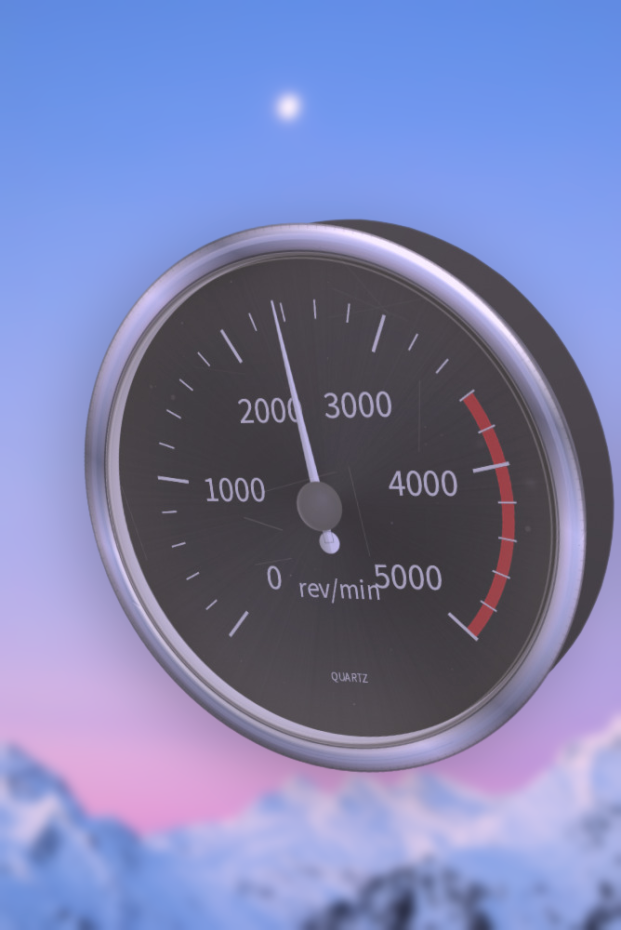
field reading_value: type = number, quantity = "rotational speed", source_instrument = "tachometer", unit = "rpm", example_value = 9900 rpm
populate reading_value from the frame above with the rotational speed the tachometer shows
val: 2400 rpm
